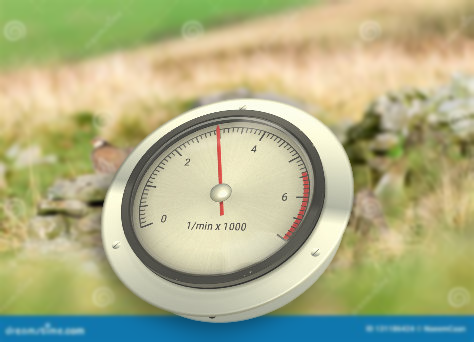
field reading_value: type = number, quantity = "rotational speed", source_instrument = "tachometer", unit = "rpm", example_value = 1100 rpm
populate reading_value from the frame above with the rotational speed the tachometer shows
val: 3000 rpm
